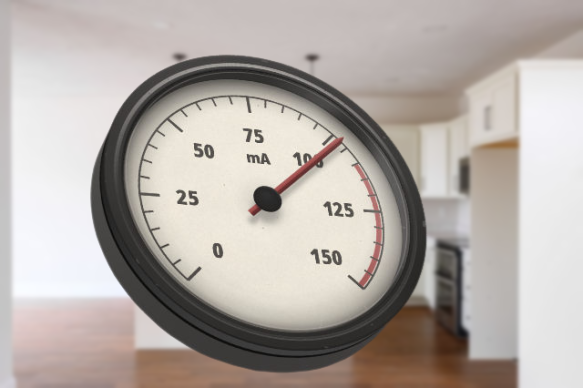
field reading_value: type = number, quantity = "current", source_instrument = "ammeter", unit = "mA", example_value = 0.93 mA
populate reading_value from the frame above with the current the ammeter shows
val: 102.5 mA
